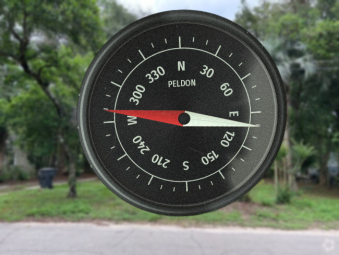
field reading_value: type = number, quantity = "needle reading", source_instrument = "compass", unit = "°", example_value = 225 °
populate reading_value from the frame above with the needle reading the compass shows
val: 280 °
